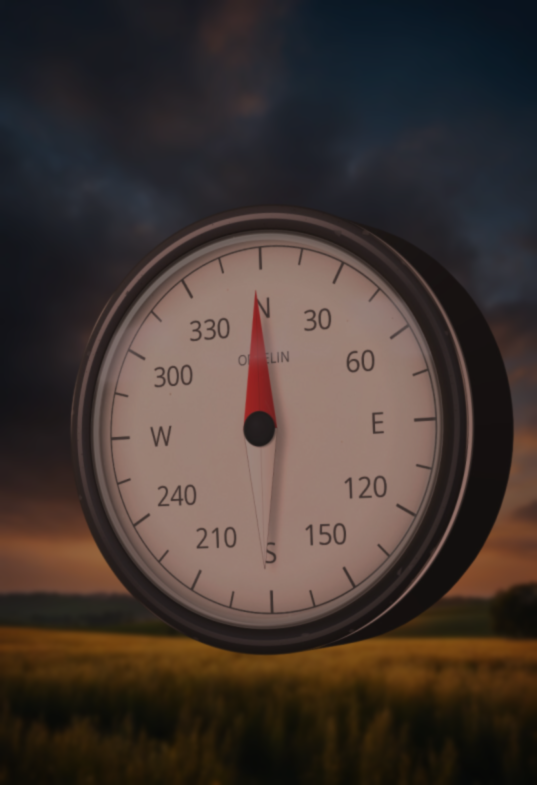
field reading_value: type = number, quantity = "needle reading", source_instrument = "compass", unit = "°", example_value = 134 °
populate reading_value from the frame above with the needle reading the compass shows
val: 0 °
